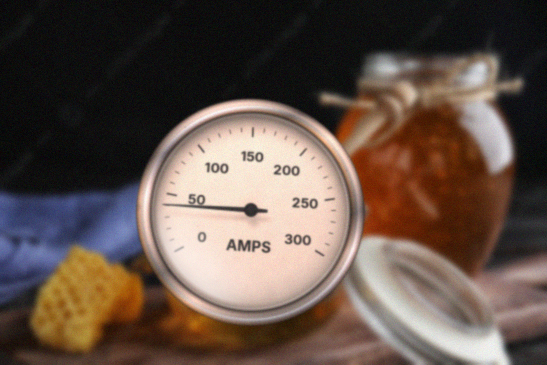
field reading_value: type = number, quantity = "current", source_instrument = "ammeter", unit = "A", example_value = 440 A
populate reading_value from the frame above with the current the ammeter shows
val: 40 A
